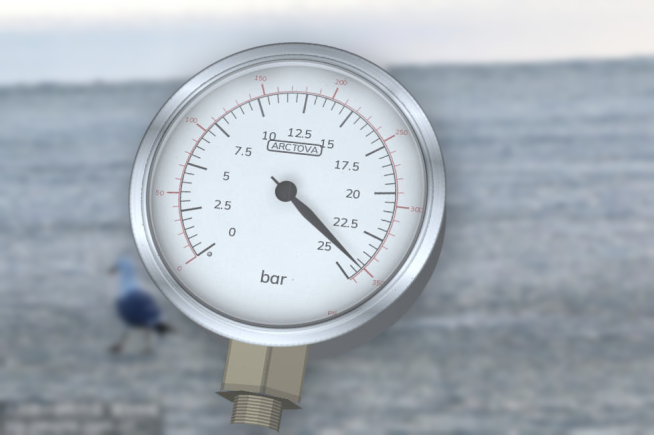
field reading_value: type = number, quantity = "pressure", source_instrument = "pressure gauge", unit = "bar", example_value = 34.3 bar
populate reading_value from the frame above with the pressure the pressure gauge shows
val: 24.25 bar
